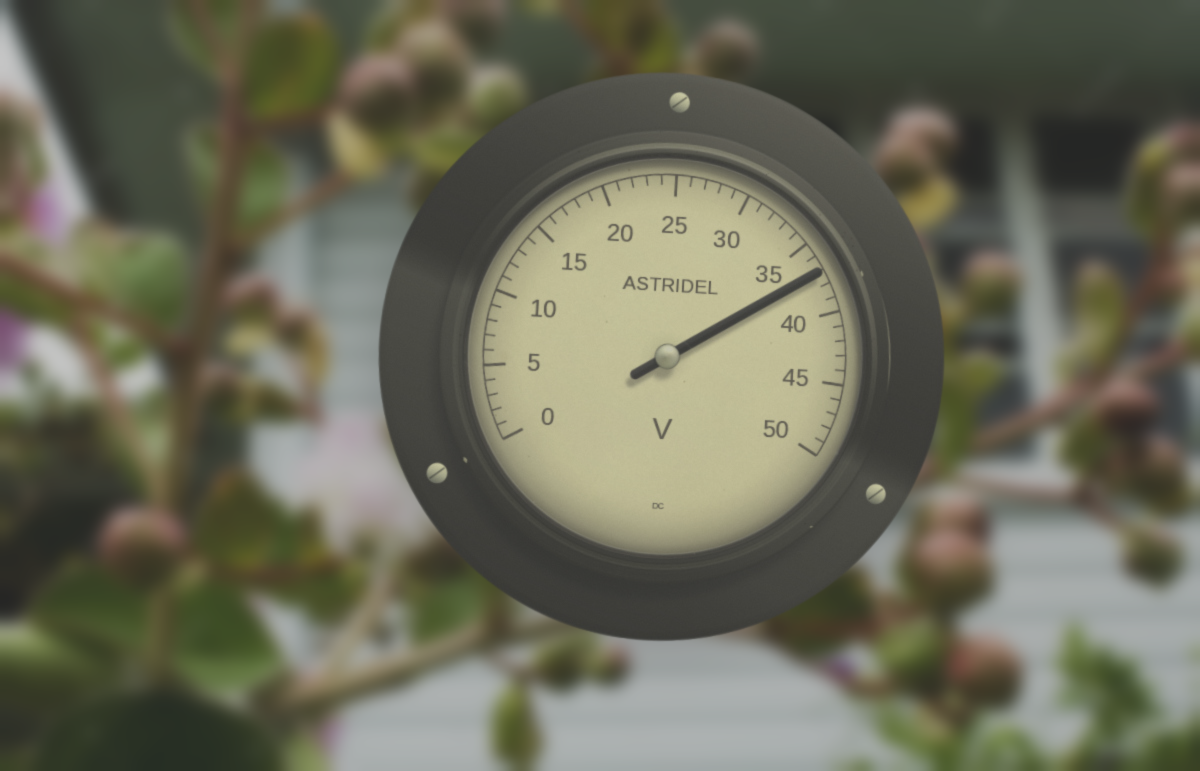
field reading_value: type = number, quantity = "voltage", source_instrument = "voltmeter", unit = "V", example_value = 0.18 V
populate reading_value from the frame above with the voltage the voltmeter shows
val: 37 V
